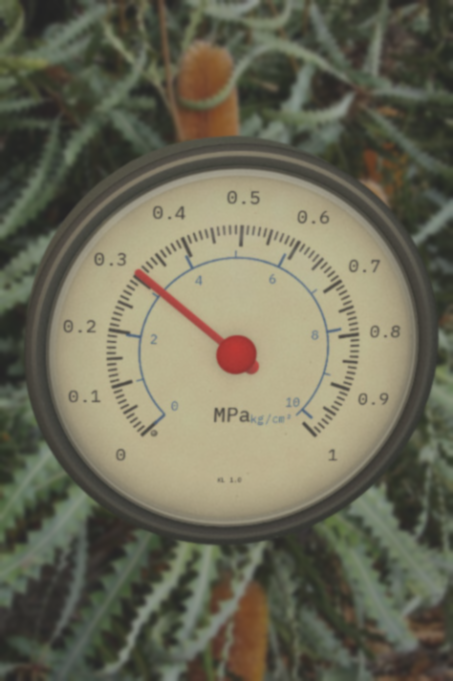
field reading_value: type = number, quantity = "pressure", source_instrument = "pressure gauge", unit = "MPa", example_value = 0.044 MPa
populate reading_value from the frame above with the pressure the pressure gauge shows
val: 0.31 MPa
